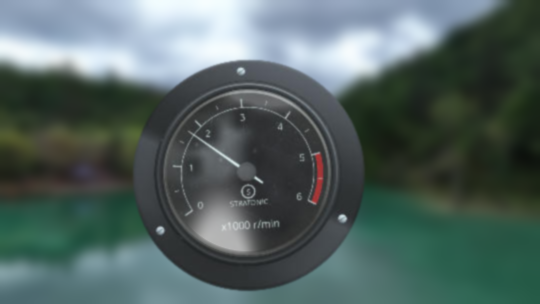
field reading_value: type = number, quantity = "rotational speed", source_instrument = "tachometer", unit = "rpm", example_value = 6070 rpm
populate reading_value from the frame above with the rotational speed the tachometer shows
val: 1750 rpm
